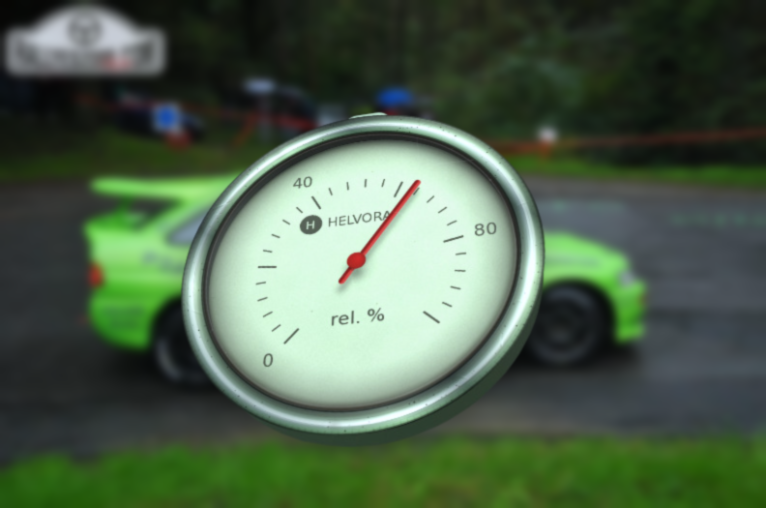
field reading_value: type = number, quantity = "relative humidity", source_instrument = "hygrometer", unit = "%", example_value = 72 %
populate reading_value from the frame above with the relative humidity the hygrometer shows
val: 64 %
